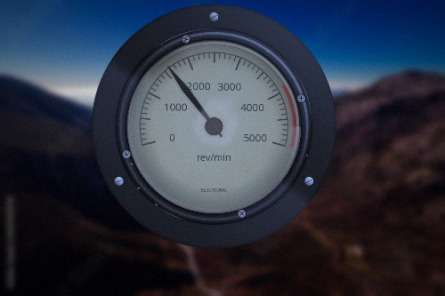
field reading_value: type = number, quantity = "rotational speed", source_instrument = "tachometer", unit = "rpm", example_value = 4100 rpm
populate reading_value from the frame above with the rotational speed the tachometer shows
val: 1600 rpm
